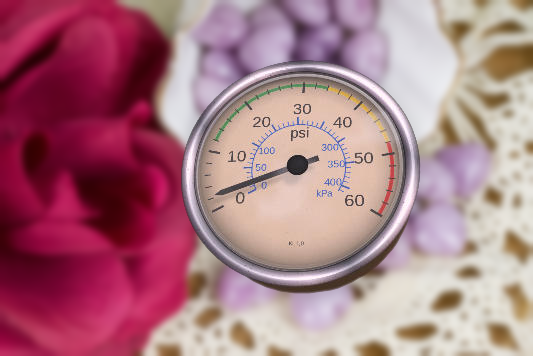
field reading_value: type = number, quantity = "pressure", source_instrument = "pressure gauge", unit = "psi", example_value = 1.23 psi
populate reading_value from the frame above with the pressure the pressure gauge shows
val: 2 psi
